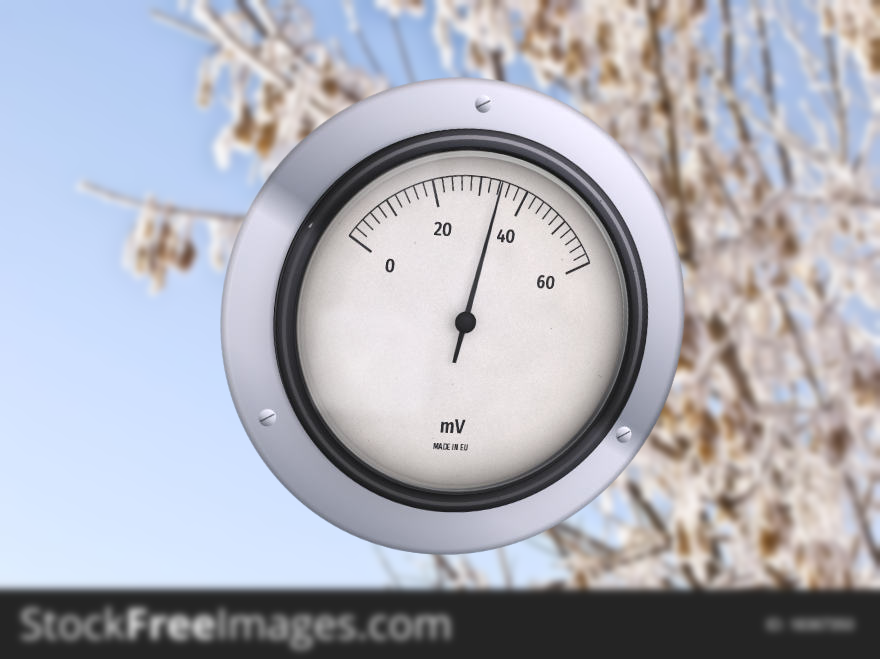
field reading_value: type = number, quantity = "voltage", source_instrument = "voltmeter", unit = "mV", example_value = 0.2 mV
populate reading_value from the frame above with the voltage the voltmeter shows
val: 34 mV
